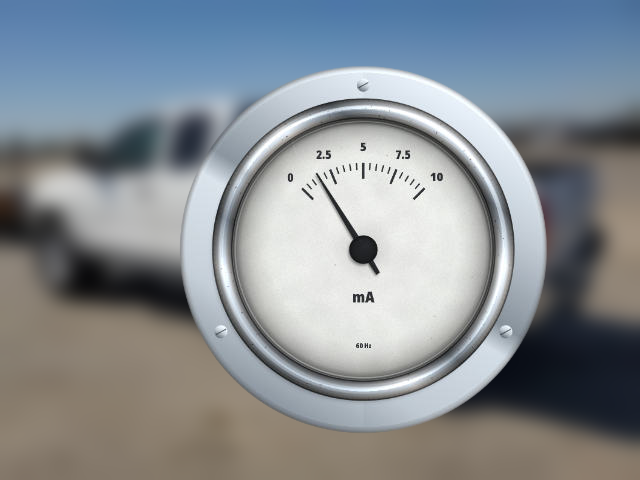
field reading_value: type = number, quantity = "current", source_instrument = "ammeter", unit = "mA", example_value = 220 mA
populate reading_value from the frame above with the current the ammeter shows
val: 1.5 mA
